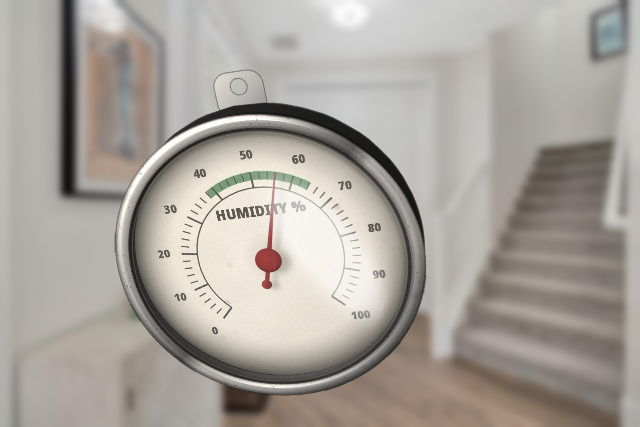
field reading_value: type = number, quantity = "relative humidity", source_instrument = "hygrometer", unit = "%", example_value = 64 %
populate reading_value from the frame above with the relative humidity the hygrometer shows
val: 56 %
